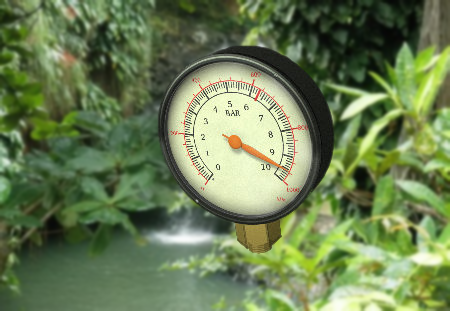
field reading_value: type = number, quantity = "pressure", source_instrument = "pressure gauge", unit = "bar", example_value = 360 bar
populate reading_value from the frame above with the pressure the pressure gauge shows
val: 9.5 bar
